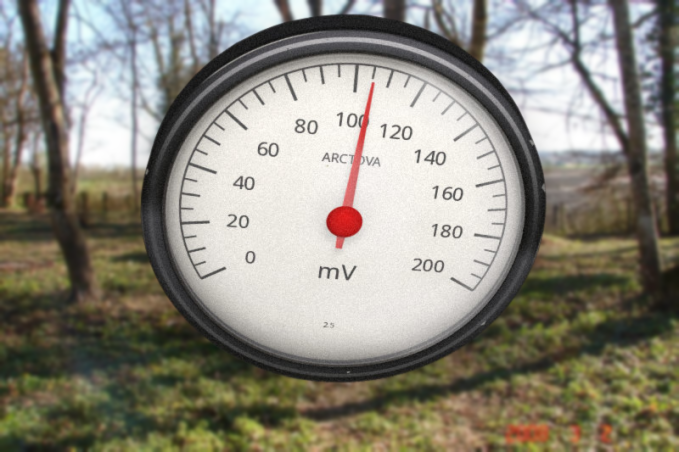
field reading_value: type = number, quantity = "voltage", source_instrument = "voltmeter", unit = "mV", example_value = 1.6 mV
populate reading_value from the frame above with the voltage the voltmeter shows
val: 105 mV
